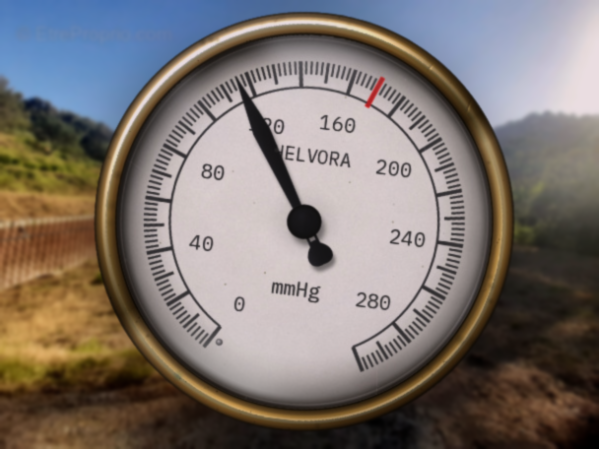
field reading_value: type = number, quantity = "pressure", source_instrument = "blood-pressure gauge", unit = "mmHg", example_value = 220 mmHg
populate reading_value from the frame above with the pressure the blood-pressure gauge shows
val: 116 mmHg
